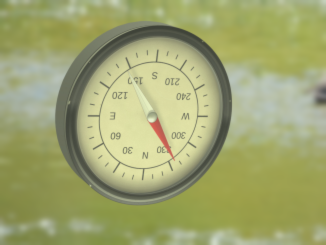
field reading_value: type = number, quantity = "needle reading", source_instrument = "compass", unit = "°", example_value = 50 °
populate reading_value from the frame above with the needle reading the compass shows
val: 325 °
